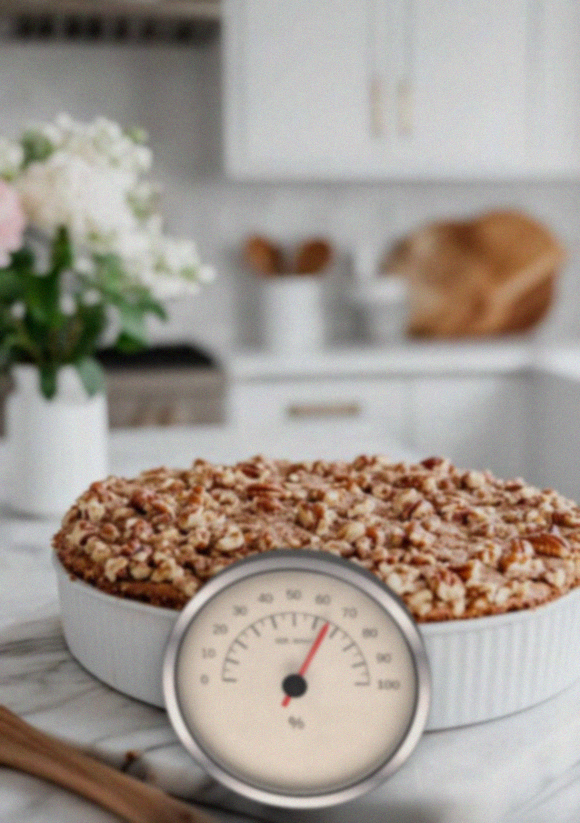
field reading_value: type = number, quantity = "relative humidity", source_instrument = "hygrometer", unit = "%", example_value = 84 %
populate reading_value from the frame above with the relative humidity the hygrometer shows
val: 65 %
